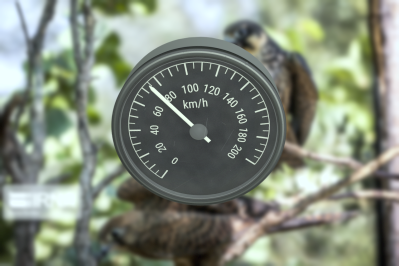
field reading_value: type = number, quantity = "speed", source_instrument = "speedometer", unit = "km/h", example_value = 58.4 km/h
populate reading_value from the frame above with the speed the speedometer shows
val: 75 km/h
